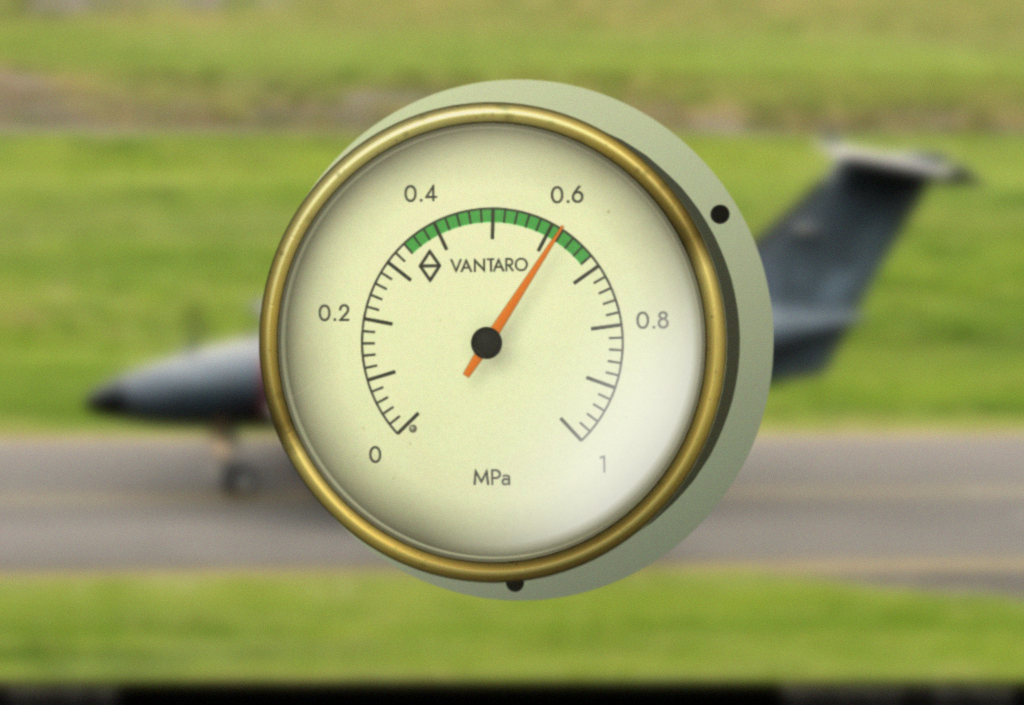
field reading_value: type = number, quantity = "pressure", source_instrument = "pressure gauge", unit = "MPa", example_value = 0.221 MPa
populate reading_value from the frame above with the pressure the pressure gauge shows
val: 0.62 MPa
